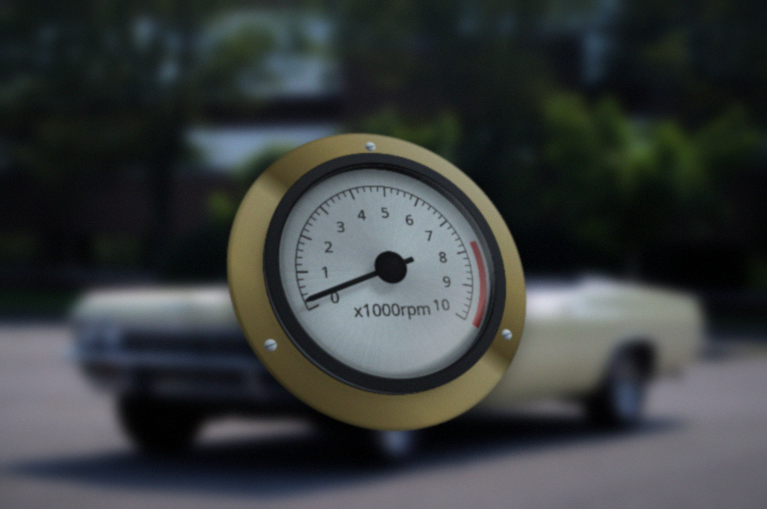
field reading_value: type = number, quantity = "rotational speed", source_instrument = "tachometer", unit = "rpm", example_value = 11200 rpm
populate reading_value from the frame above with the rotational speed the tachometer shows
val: 200 rpm
